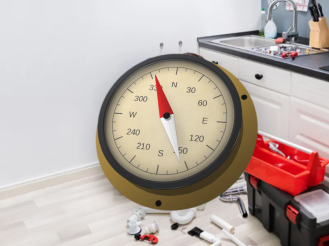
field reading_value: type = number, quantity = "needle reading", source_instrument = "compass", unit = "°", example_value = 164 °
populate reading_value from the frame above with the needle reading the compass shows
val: 335 °
